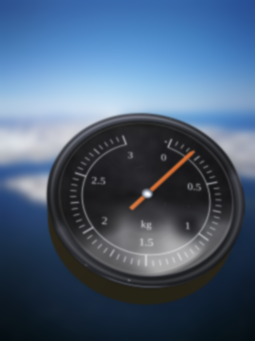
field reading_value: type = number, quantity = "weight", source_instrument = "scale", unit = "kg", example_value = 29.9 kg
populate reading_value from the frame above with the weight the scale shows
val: 0.2 kg
